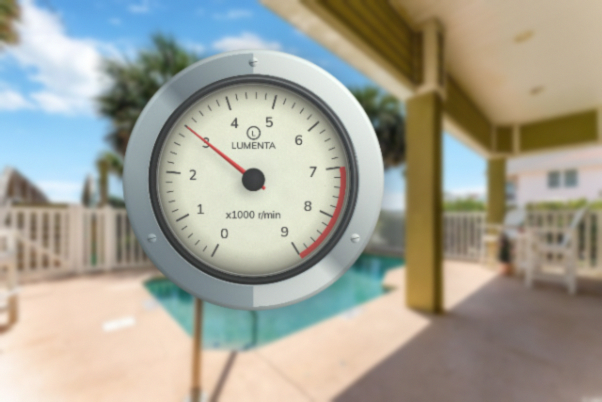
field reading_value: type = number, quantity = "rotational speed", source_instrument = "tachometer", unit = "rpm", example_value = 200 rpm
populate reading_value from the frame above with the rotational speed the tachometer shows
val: 3000 rpm
